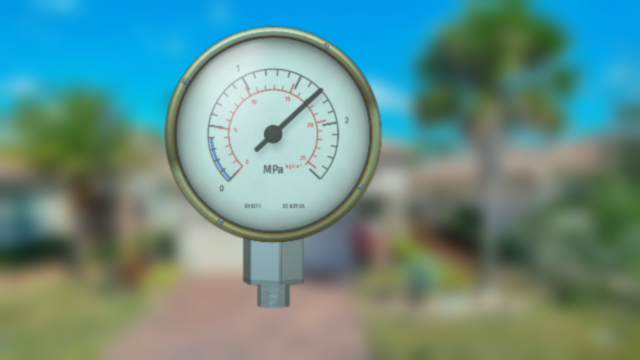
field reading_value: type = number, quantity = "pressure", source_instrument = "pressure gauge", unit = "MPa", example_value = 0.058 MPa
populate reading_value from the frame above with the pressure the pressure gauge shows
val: 1.7 MPa
